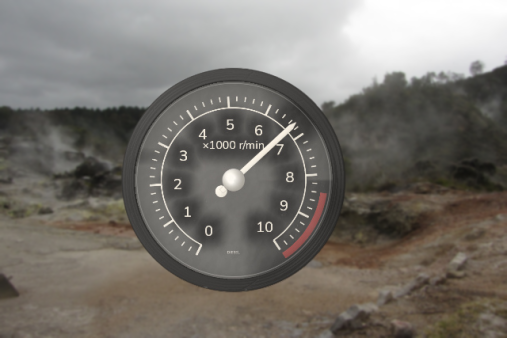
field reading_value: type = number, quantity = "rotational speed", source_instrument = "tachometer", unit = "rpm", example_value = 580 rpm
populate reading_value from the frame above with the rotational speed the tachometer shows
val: 6700 rpm
